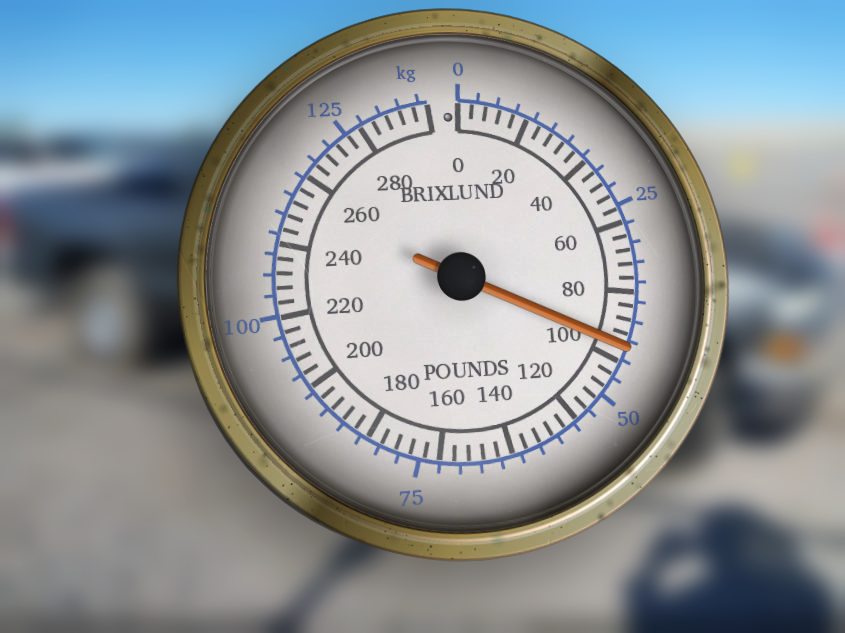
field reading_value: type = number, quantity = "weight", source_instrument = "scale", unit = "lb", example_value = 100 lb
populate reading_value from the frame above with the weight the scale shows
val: 96 lb
